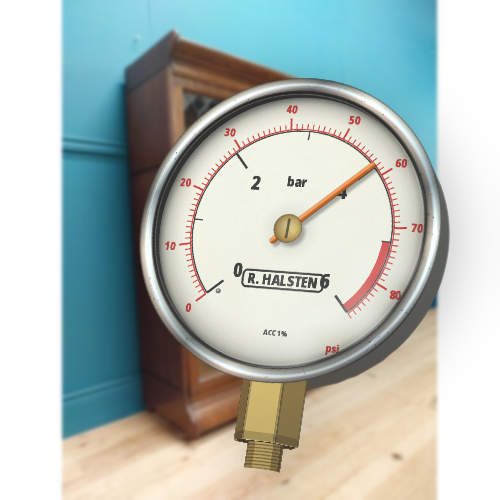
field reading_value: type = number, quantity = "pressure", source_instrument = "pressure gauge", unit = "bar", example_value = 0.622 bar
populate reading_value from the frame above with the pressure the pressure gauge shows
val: 4 bar
